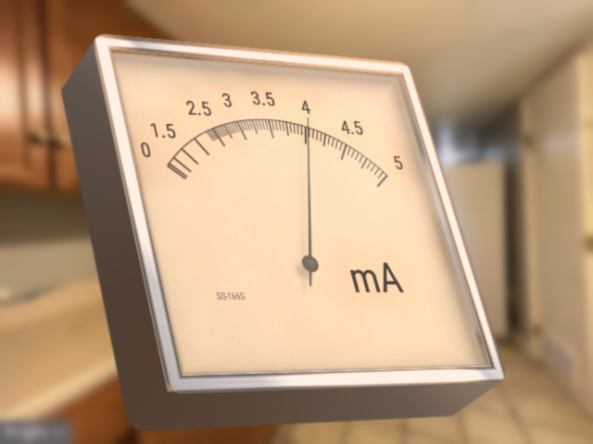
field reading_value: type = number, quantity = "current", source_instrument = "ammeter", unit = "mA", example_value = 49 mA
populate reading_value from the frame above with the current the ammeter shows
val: 4 mA
